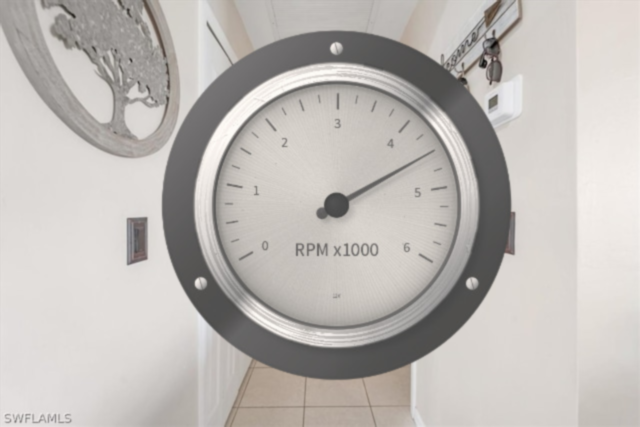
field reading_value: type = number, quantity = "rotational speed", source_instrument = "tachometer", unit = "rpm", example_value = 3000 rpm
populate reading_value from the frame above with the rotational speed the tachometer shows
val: 4500 rpm
